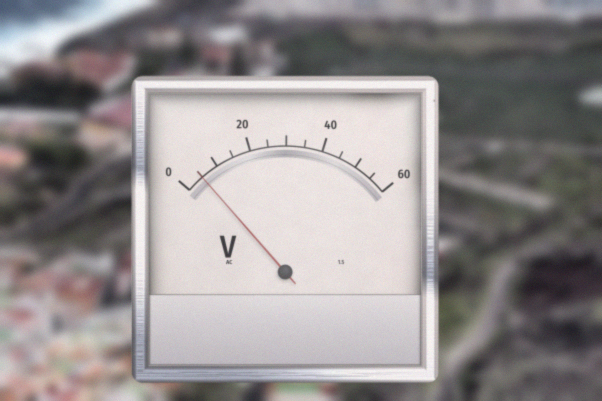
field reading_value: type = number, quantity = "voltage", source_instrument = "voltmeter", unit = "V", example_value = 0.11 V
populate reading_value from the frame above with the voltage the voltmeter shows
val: 5 V
